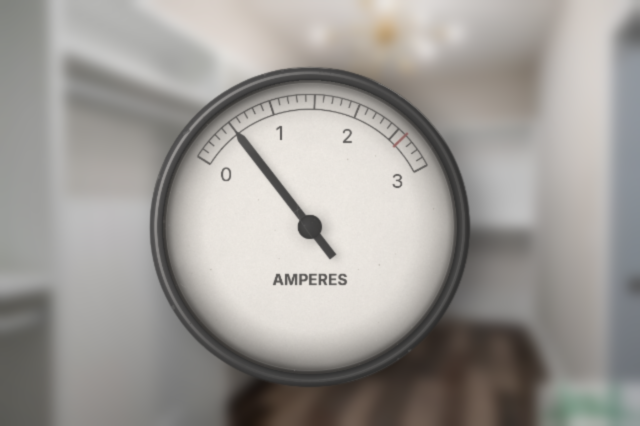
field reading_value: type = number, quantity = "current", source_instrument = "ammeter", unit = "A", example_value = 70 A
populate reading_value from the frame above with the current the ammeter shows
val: 0.5 A
